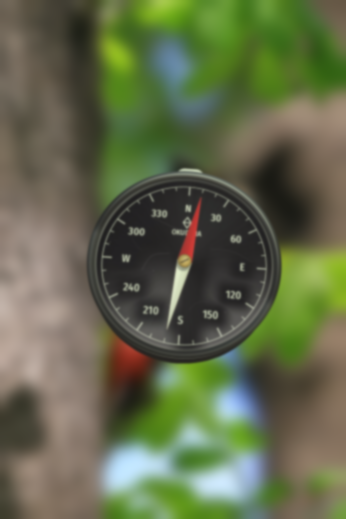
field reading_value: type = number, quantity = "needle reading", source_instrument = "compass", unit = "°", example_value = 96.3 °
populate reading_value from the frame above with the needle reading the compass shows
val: 10 °
